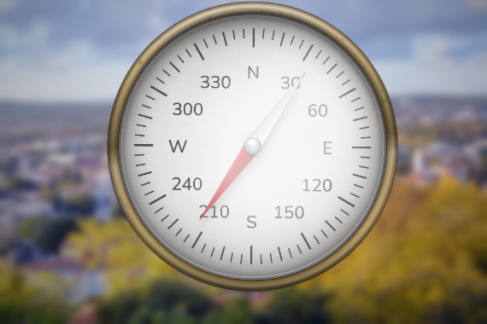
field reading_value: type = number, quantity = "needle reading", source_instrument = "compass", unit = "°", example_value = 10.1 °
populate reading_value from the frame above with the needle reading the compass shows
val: 215 °
